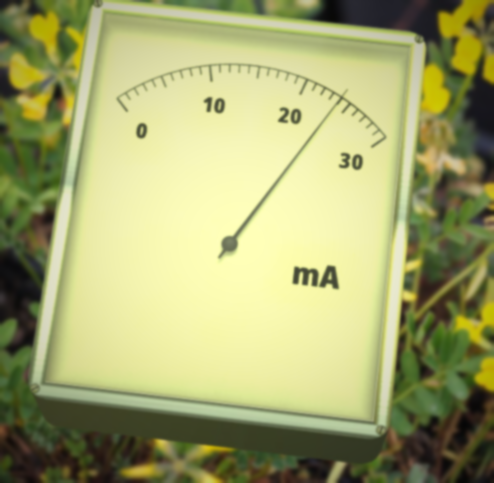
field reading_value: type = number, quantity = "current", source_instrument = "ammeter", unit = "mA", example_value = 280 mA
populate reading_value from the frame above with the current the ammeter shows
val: 24 mA
